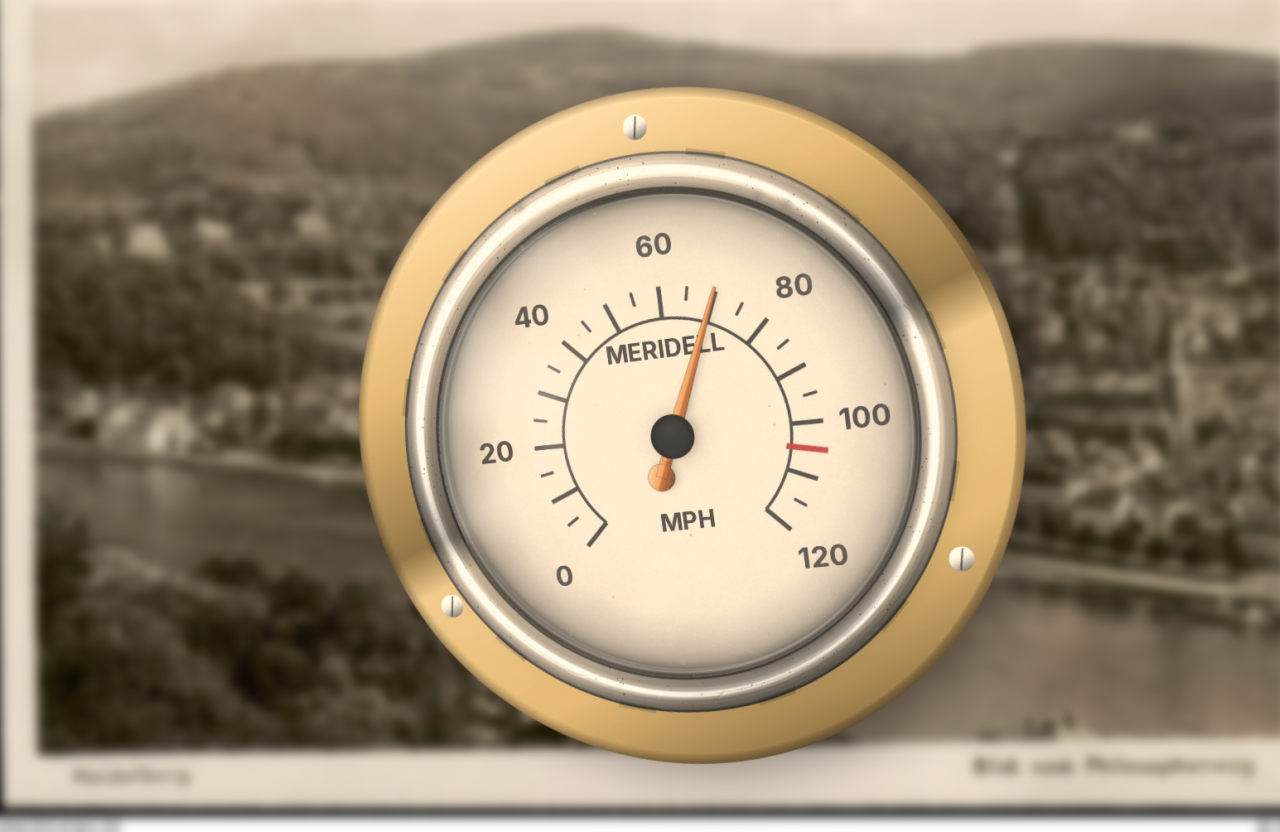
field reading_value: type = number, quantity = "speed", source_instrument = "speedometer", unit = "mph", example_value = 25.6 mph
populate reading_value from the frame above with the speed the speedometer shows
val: 70 mph
